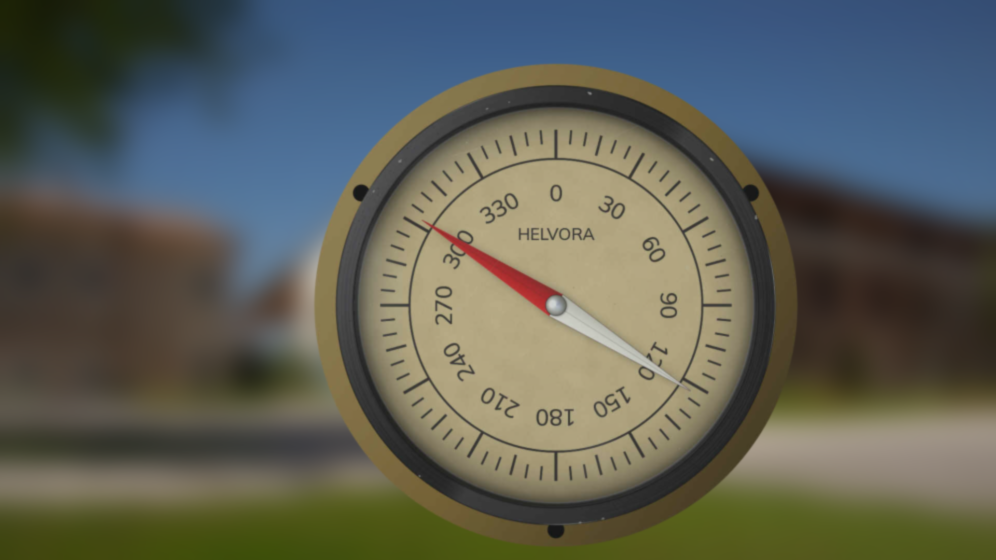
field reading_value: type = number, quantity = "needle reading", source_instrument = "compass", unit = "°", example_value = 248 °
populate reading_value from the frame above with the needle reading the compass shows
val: 302.5 °
